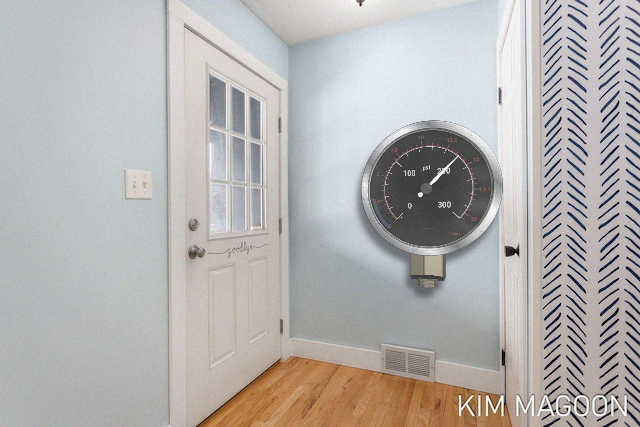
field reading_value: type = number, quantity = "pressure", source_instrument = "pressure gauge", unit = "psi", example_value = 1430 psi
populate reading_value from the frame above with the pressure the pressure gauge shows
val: 200 psi
